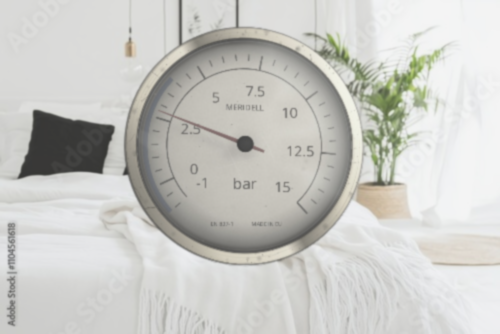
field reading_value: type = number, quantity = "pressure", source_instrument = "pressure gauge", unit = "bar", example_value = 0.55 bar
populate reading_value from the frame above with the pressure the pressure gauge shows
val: 2.75 bar
